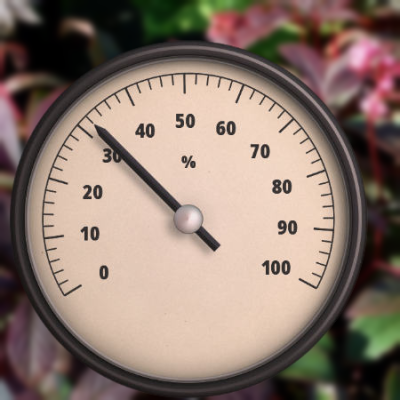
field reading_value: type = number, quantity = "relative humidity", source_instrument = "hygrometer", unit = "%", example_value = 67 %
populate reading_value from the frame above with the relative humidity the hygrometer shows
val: 32 %
